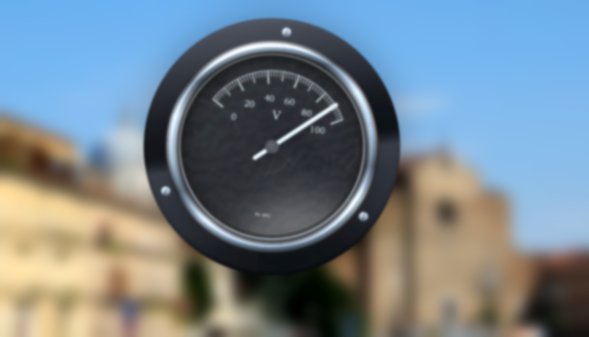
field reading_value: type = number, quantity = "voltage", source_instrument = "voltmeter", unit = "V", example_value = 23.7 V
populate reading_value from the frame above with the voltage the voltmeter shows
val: 90 V
